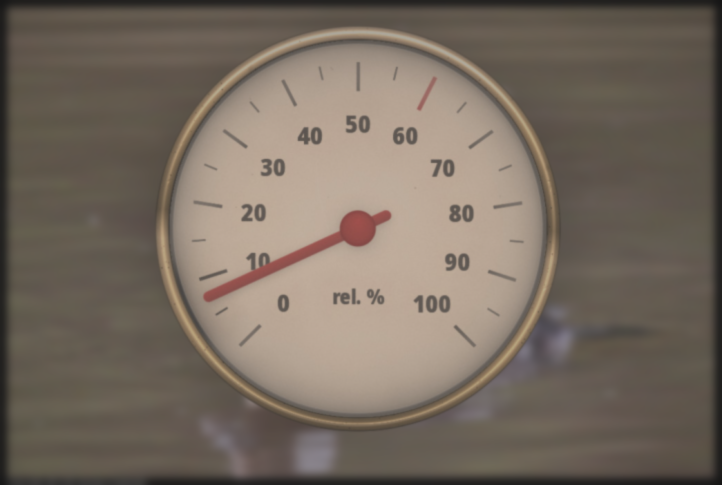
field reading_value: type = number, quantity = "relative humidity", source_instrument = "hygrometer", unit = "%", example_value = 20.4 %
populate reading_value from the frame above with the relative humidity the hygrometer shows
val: 7.5 %
